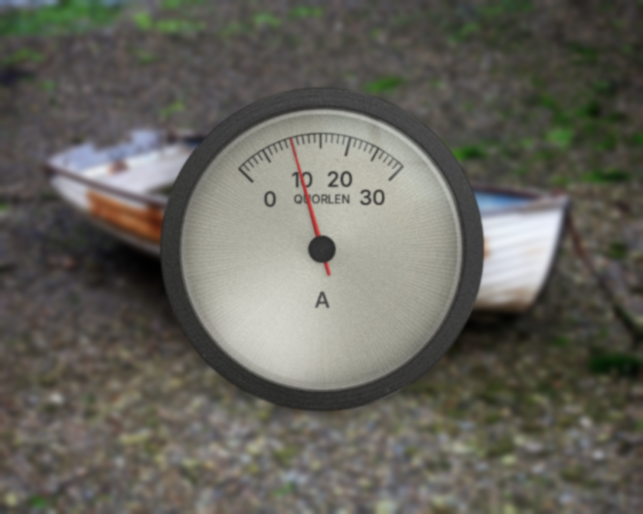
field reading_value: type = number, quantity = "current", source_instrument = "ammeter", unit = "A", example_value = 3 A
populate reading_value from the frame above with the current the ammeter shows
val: 10 A
